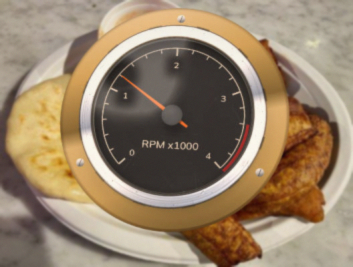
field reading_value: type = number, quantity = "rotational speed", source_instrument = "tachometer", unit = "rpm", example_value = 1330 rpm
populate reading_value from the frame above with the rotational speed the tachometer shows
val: 1200 rpm
